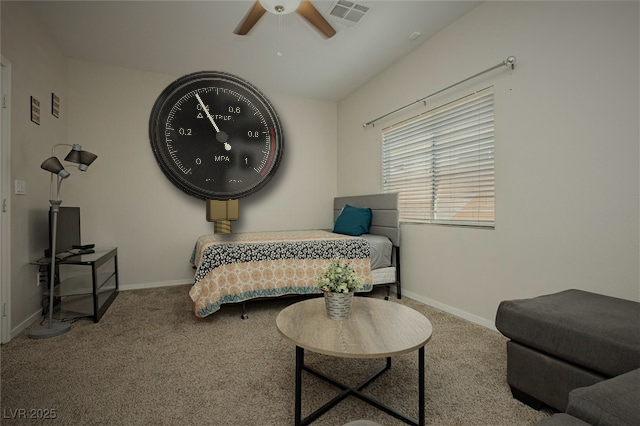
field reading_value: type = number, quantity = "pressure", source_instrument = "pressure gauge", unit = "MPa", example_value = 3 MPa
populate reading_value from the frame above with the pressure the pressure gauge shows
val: 0.4 MPa
